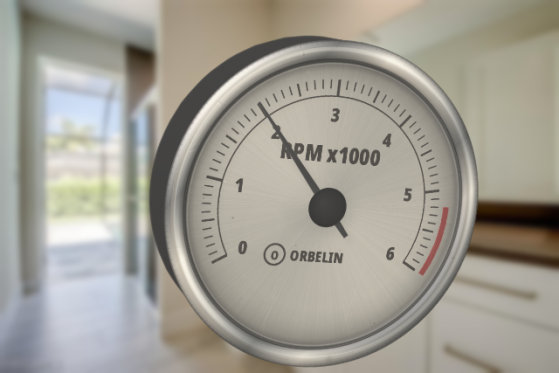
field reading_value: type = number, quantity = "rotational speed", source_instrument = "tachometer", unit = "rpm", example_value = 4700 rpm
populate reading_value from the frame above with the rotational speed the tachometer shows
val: 2000 rpm
